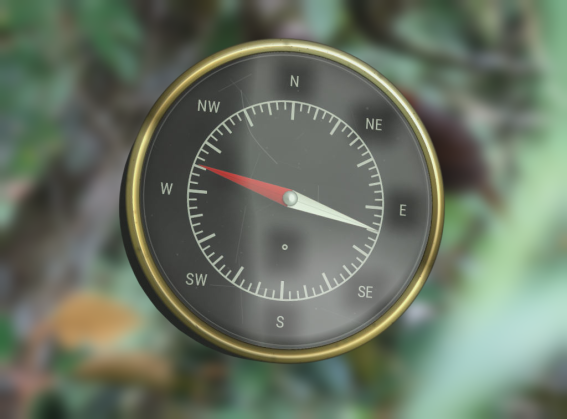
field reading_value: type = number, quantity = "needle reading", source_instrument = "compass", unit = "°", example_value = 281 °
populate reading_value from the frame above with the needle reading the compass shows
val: 285 °
